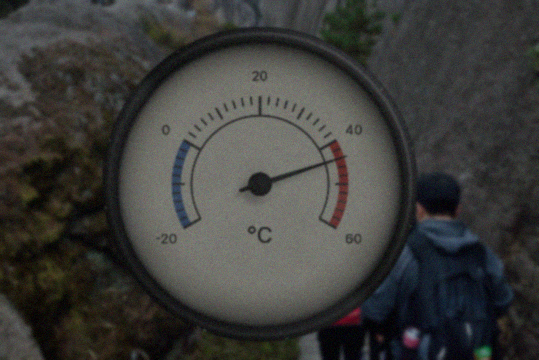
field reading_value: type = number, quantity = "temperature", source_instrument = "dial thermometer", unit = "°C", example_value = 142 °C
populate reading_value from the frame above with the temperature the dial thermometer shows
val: 44 °C
